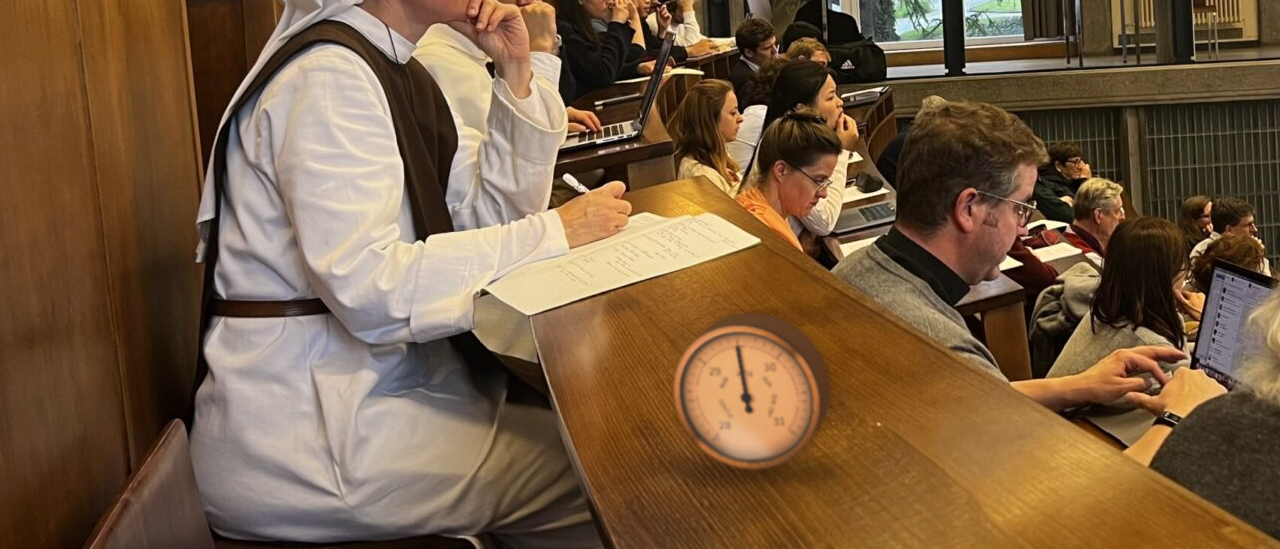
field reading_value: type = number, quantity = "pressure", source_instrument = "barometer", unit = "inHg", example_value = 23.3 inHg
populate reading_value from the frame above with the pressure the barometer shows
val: 29.5 inHg
